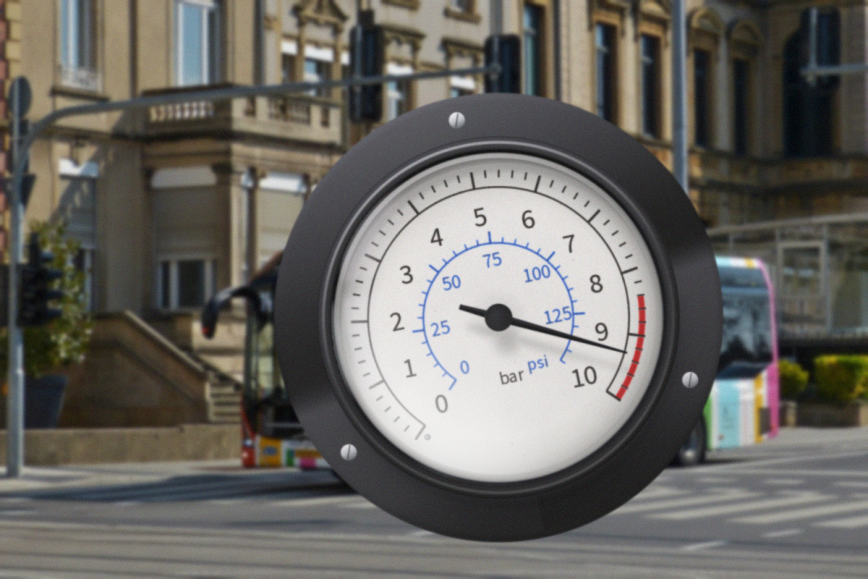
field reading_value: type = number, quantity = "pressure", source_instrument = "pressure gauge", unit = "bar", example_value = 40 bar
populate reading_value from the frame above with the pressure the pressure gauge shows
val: 9.3 bar
